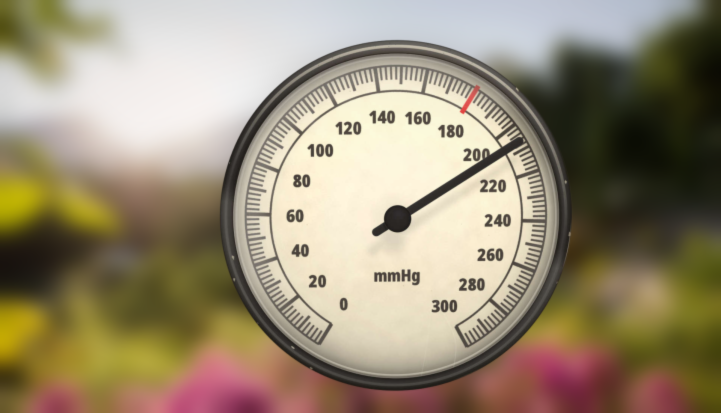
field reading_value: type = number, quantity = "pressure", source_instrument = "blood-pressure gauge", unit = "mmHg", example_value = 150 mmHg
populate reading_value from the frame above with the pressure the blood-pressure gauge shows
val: 206 mmHg
